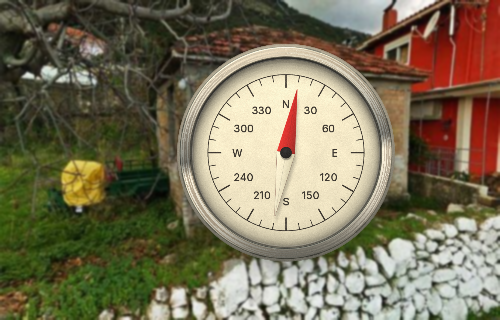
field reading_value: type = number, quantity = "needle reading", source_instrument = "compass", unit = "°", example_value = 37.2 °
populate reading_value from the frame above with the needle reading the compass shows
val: 10 °
